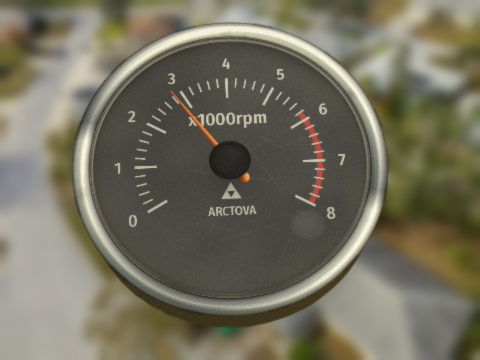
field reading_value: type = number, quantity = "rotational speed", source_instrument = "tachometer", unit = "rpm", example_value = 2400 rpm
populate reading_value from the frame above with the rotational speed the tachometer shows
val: 2800 rpm
